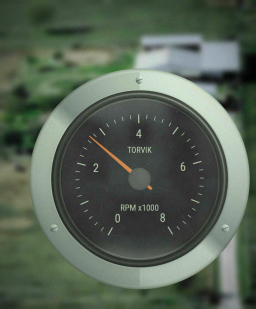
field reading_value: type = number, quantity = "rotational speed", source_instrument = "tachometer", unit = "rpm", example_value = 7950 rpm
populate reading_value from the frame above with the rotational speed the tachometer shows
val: 2700 rpm
